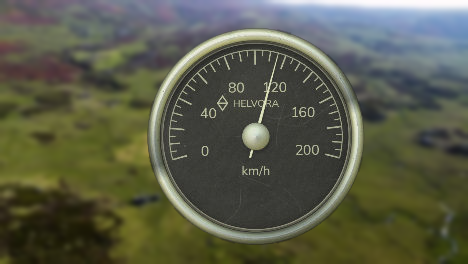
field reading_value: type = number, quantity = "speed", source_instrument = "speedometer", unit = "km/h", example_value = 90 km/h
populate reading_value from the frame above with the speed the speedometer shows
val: 115 km/h
